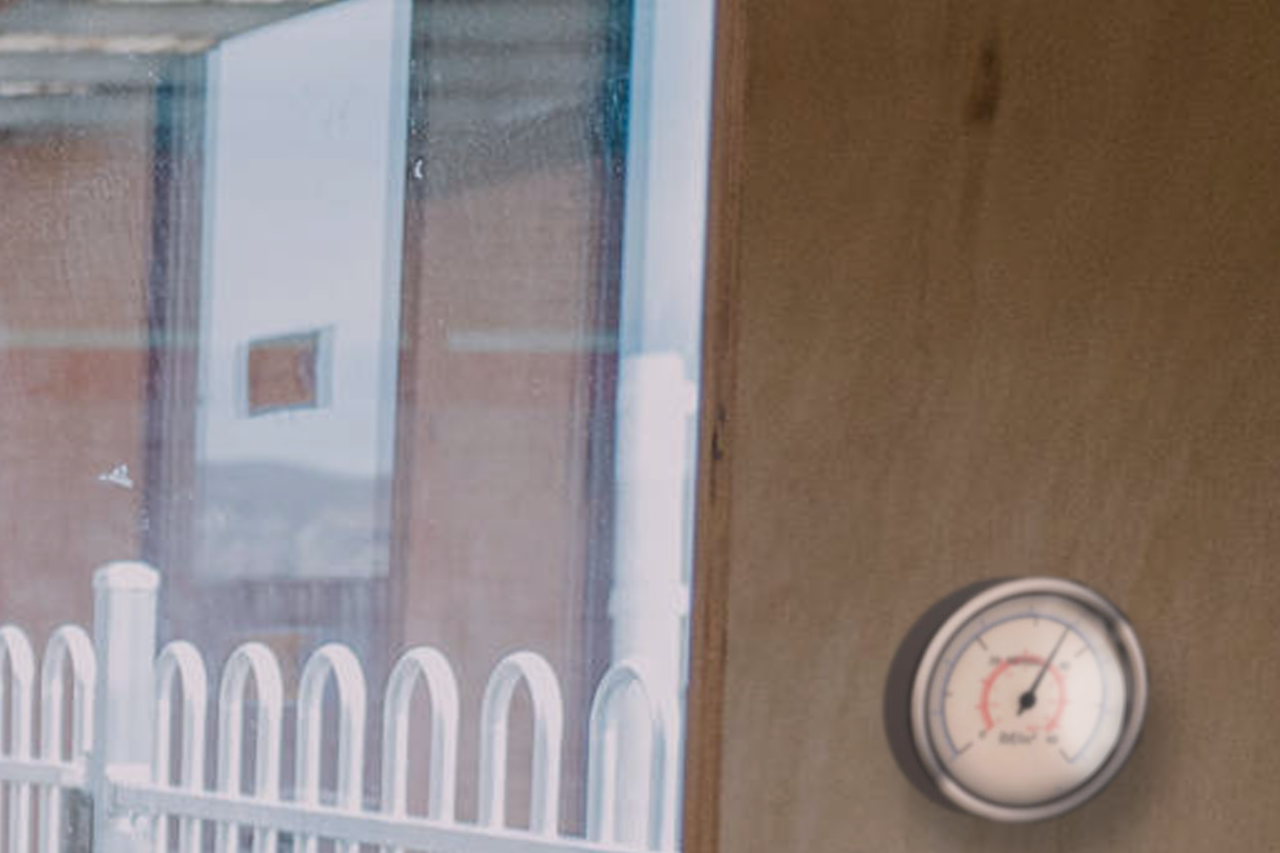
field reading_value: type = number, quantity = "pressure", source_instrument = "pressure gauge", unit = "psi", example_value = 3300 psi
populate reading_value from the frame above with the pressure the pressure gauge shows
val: 35 psi
